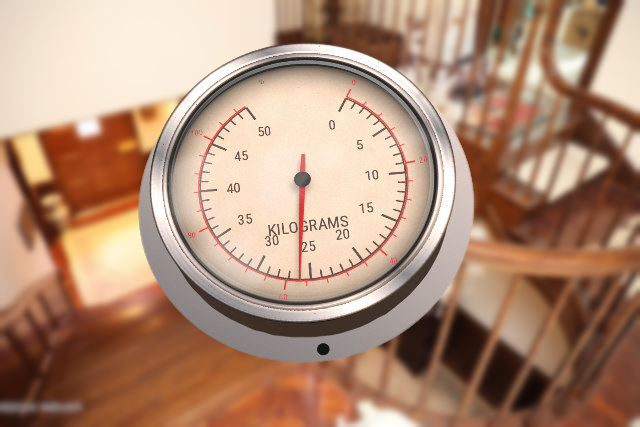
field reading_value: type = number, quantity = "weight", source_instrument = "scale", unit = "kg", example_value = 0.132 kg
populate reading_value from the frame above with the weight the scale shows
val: 26 kg
